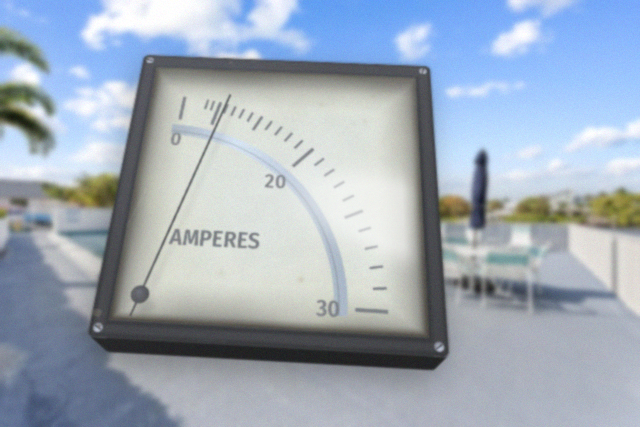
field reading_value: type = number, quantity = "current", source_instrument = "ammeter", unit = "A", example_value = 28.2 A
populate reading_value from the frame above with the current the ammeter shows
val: 11 A
